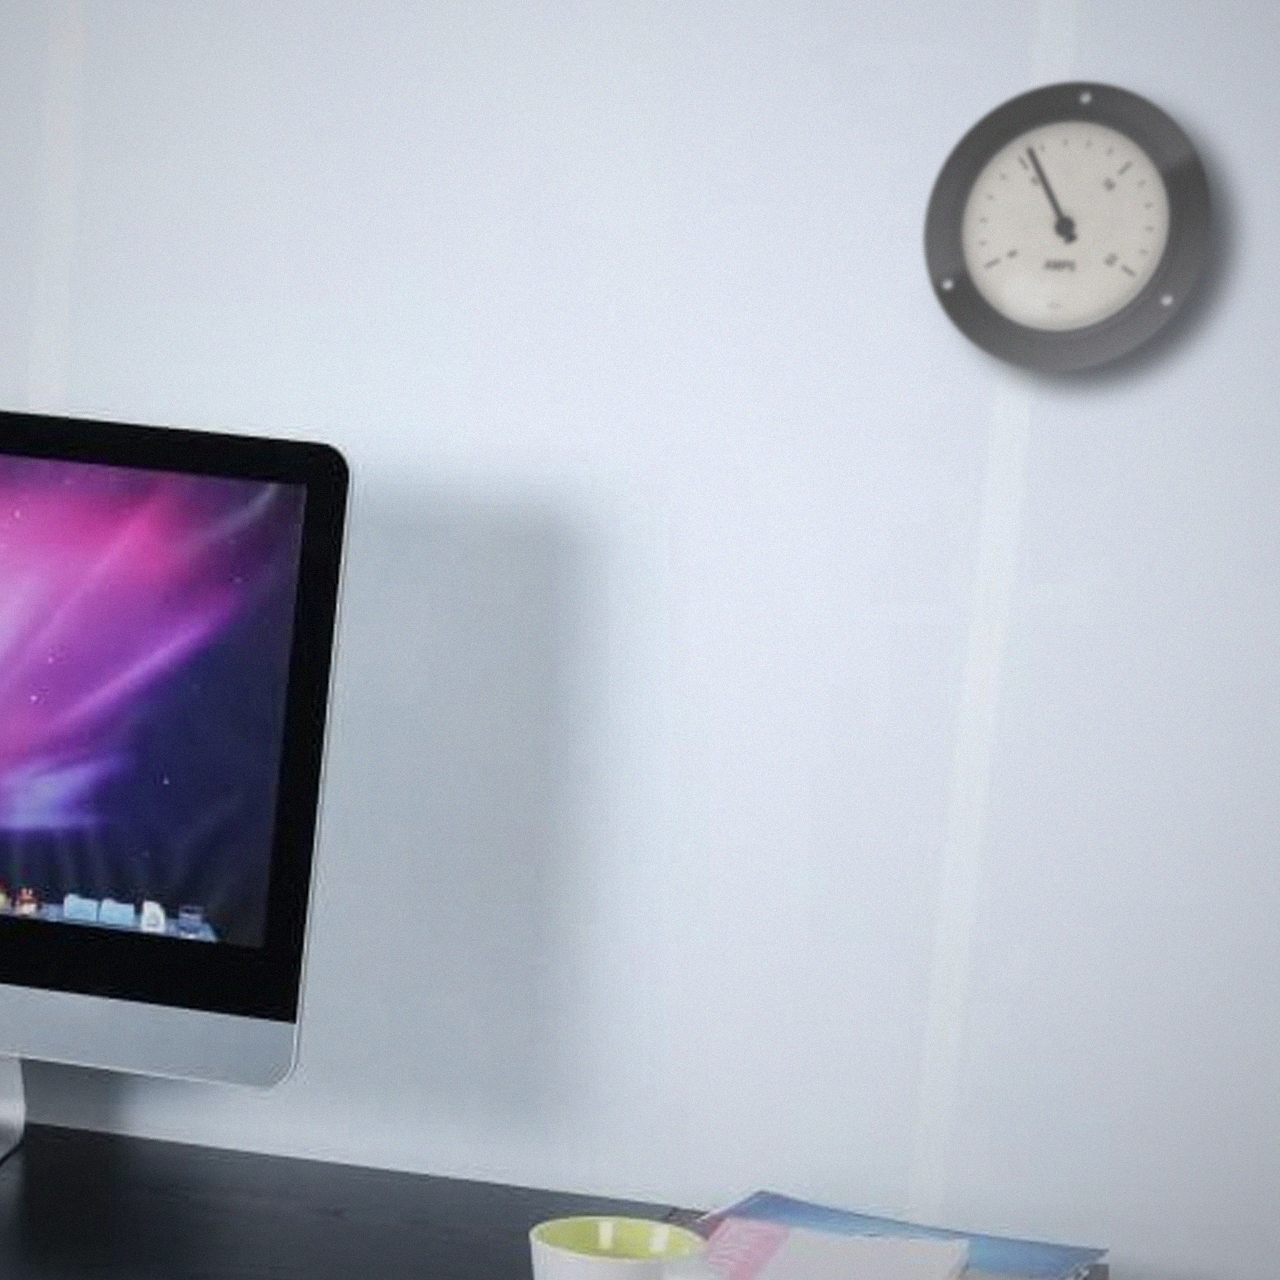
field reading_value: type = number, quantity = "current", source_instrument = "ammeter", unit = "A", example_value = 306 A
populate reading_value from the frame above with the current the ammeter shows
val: 5.5 A
